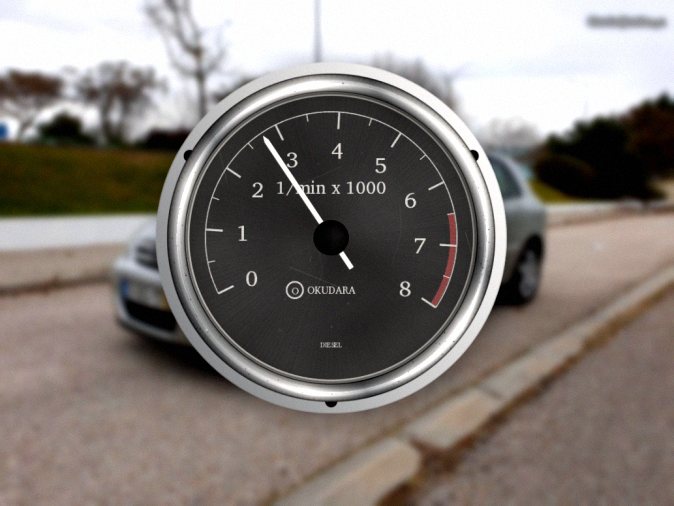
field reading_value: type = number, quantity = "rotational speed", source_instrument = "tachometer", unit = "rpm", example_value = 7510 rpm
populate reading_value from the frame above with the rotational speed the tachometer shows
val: 2750 rpm
